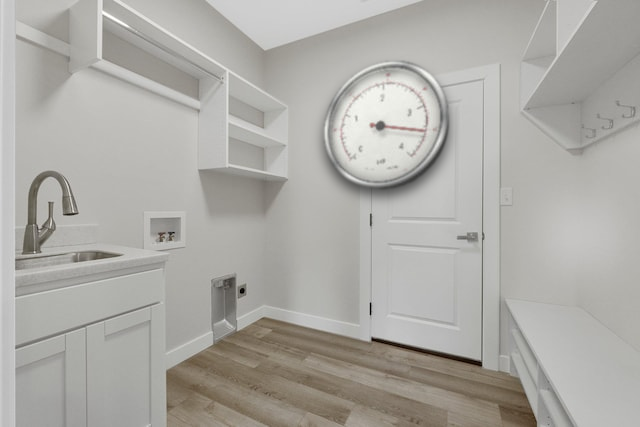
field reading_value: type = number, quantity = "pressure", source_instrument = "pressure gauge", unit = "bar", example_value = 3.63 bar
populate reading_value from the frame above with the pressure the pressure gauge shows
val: 3.5 bar
